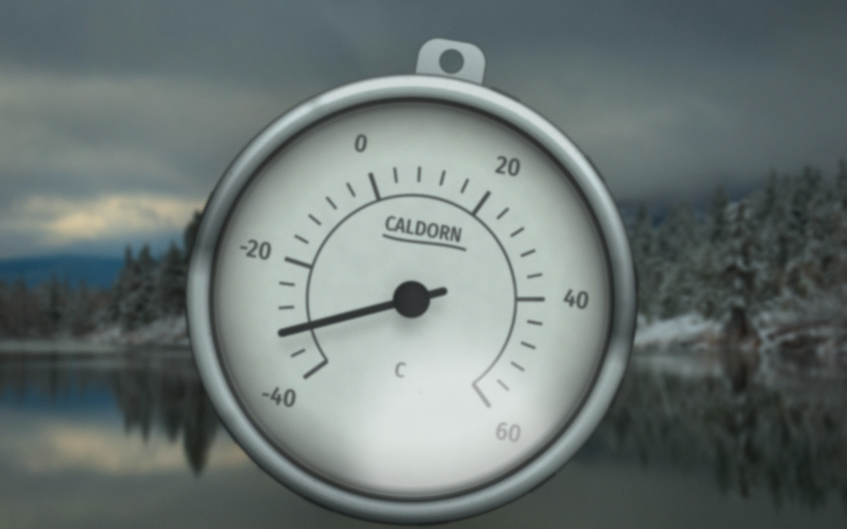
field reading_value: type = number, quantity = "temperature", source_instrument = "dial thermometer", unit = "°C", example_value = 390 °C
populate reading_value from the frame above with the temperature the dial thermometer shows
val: -32 °C
